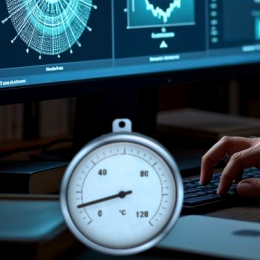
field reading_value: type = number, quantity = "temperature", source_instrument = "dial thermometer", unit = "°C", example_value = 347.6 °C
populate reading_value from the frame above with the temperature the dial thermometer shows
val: 12 °C
